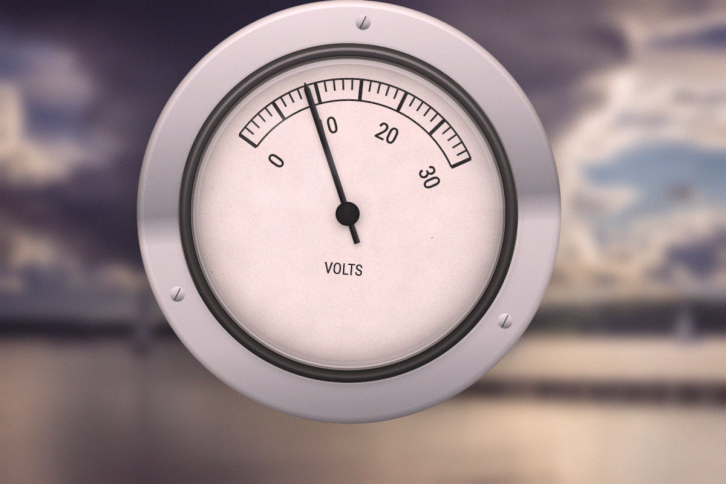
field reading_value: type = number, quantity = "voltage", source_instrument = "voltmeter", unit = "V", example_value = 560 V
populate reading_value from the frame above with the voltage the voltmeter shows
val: 9 V
